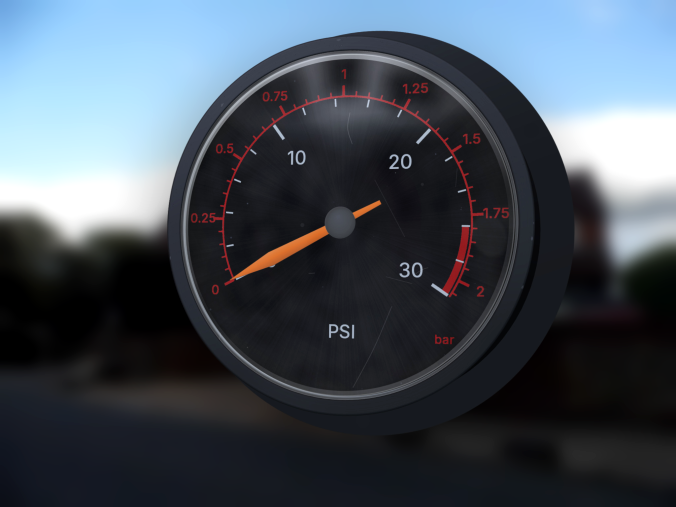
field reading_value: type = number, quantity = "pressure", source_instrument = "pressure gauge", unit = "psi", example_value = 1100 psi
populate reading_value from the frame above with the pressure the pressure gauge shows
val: 0 psi
